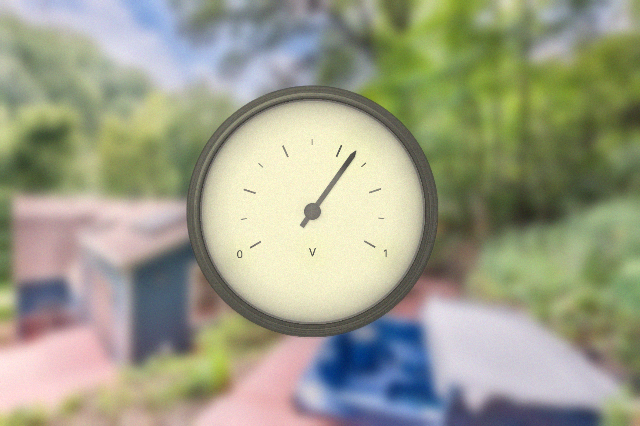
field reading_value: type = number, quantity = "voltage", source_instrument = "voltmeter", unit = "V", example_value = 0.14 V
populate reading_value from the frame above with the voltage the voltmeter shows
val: 0.65 V
